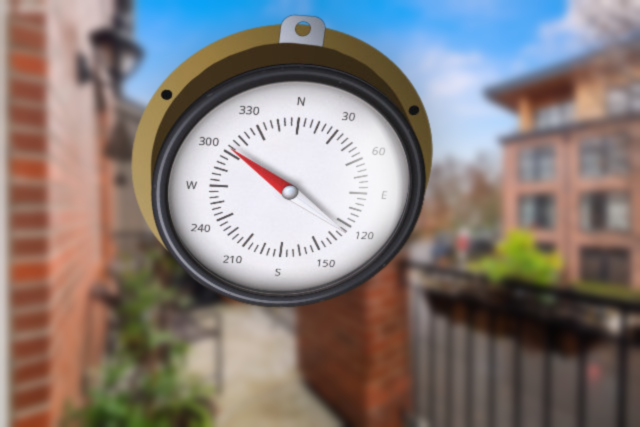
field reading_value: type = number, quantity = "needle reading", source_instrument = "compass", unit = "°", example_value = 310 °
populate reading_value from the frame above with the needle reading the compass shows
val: 305 °
